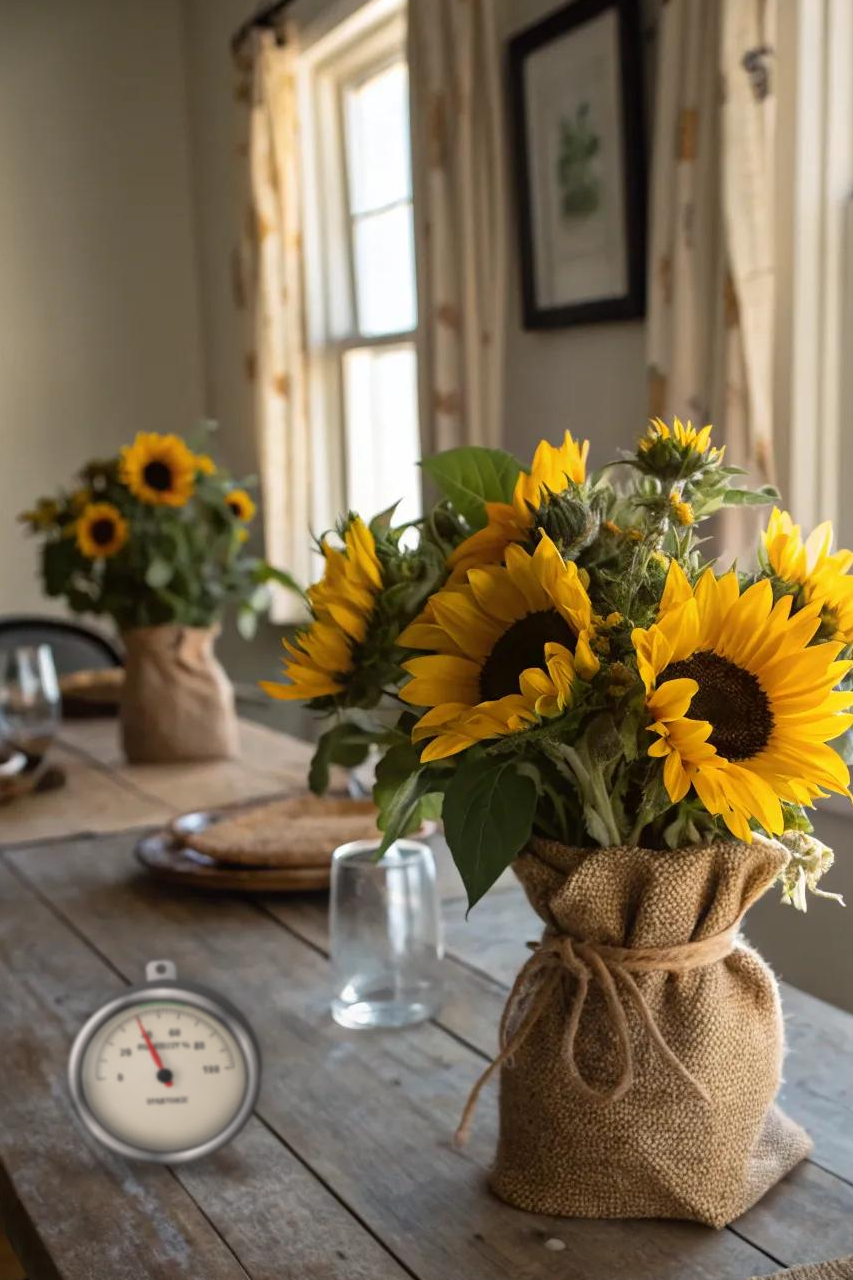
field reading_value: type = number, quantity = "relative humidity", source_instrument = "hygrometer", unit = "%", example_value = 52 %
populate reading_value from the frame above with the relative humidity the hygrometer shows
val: 40 %
